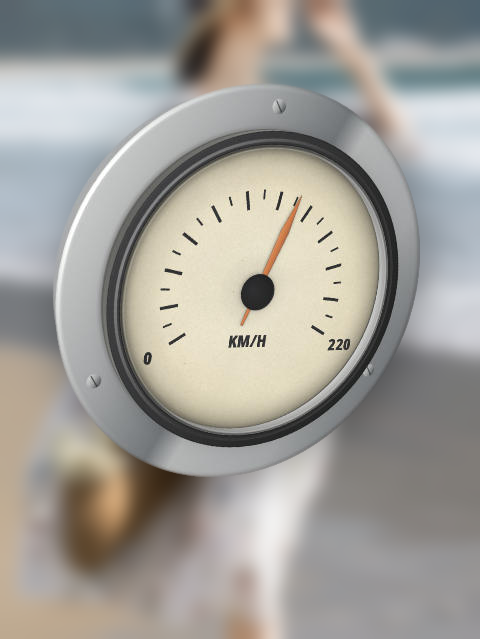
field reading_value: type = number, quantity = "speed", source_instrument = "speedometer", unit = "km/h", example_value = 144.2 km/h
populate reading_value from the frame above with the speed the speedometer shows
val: 130 km/h
